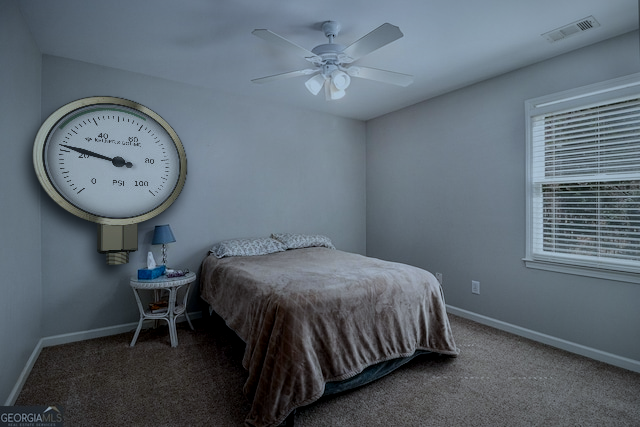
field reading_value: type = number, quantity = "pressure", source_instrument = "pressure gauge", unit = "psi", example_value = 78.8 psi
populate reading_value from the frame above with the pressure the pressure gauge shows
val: 22 psi
